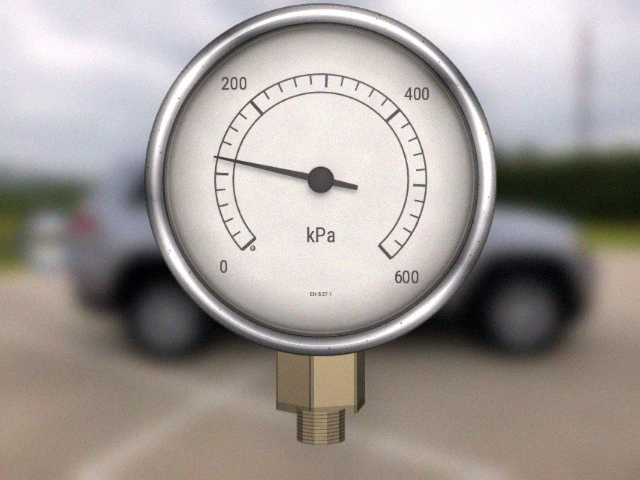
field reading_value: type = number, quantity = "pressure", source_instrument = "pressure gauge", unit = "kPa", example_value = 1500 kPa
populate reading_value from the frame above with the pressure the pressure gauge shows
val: 120 kPa
